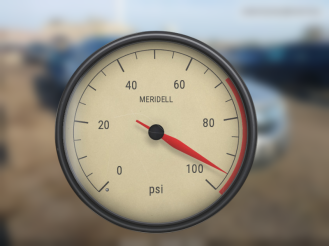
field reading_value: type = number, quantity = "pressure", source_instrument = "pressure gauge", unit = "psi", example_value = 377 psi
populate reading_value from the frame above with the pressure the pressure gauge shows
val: 95 psi
